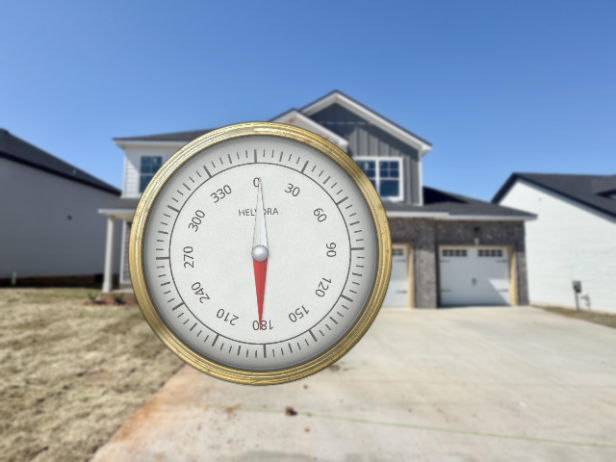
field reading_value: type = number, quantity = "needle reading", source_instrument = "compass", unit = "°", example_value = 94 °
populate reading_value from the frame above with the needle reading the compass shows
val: 182.5 °
